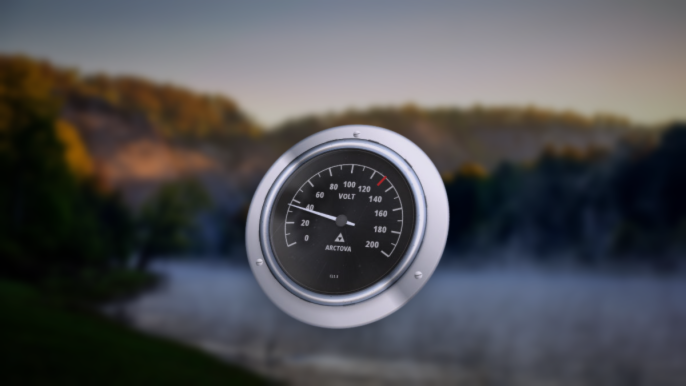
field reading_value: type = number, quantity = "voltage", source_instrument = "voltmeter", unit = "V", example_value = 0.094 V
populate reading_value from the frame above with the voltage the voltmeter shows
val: 35 V
